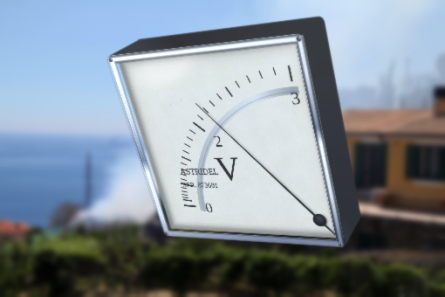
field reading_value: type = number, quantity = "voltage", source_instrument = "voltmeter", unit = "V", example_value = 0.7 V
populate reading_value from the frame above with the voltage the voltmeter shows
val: 2.2 V
